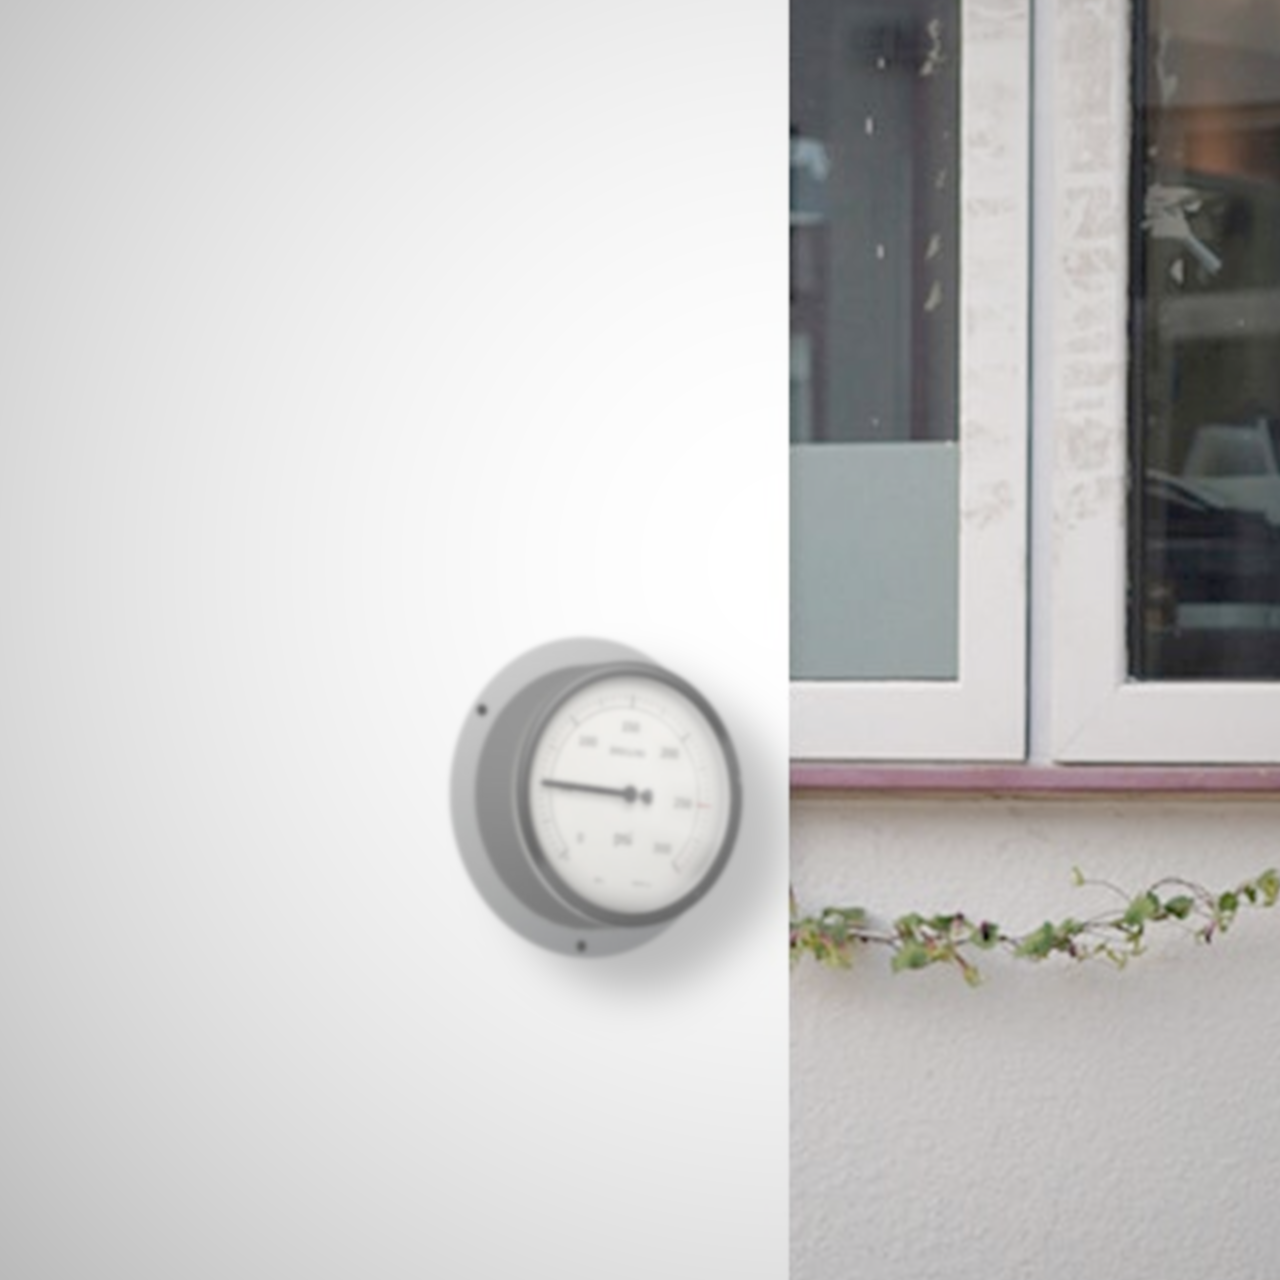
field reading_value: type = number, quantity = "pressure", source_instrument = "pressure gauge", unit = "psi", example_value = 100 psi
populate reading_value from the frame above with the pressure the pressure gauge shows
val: 50 psi
